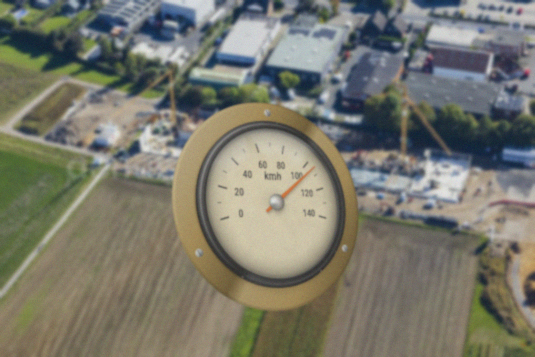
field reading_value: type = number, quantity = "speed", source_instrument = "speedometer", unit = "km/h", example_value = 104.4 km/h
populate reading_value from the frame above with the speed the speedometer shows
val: 105 km/h
